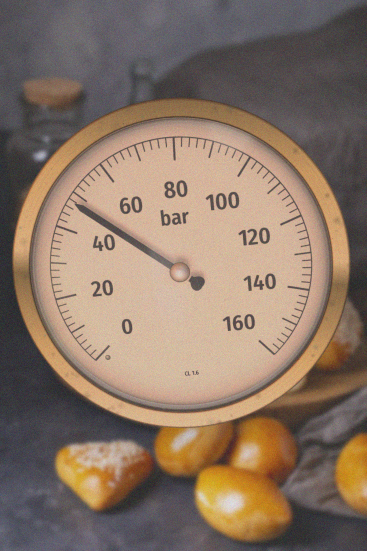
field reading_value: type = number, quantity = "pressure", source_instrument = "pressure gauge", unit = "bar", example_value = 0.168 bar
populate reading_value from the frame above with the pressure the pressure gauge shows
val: 48 bar
